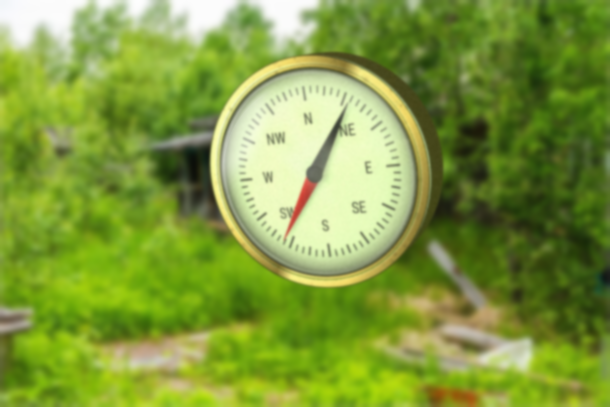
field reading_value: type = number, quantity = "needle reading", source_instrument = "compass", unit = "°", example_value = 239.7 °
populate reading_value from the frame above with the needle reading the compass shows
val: 215 °
